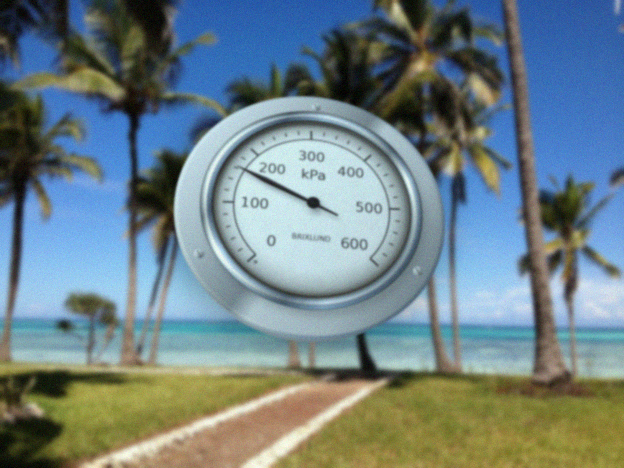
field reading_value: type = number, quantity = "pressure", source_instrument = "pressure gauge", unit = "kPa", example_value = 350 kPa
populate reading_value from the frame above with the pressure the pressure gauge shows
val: 160 kPa
